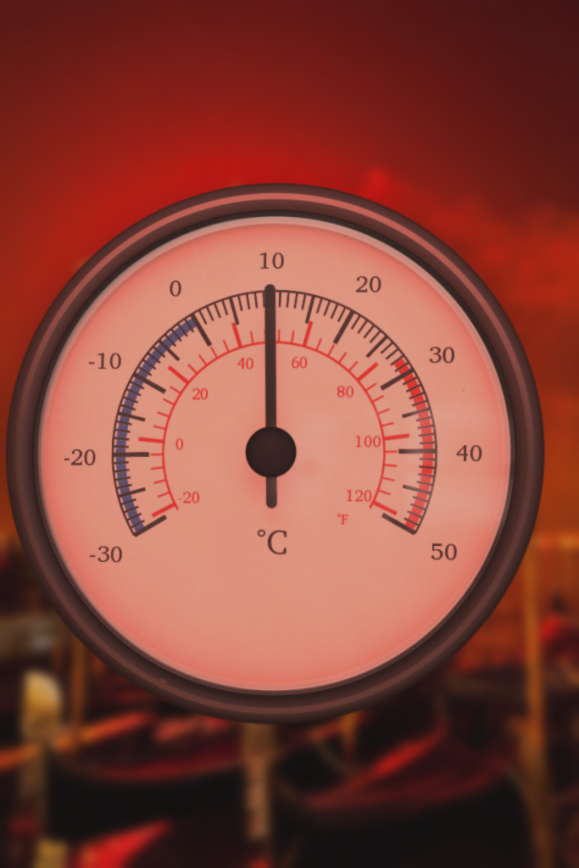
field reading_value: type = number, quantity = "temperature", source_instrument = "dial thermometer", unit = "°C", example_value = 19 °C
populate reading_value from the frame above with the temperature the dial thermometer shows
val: 10 °C
